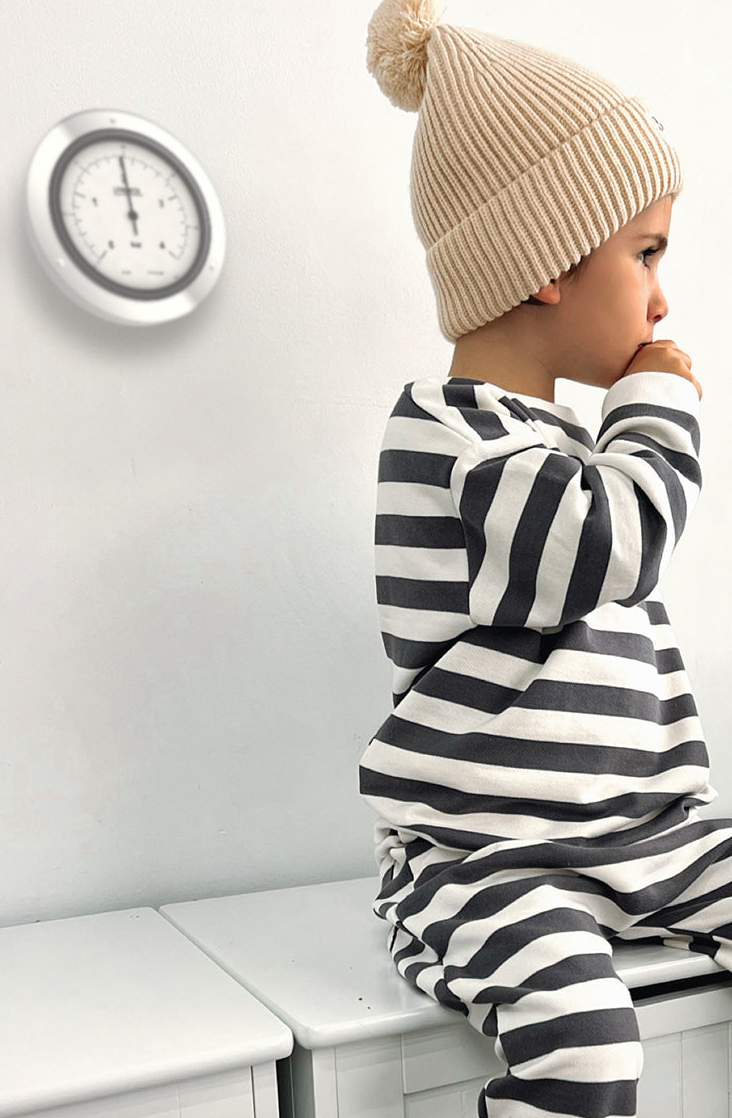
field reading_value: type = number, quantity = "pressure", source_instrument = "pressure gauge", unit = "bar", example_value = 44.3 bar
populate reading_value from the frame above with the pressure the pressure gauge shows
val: 2 bar
